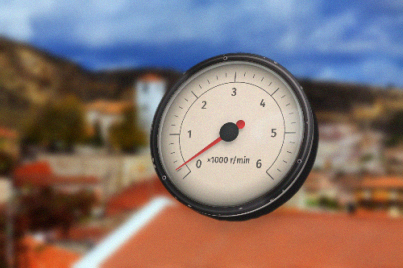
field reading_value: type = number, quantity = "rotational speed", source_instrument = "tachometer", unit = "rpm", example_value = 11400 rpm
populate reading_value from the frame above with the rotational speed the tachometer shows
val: 200 rpm
